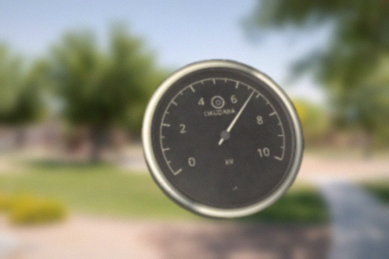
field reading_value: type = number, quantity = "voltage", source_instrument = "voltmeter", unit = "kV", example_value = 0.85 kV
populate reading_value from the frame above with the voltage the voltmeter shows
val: 6.75 kV
